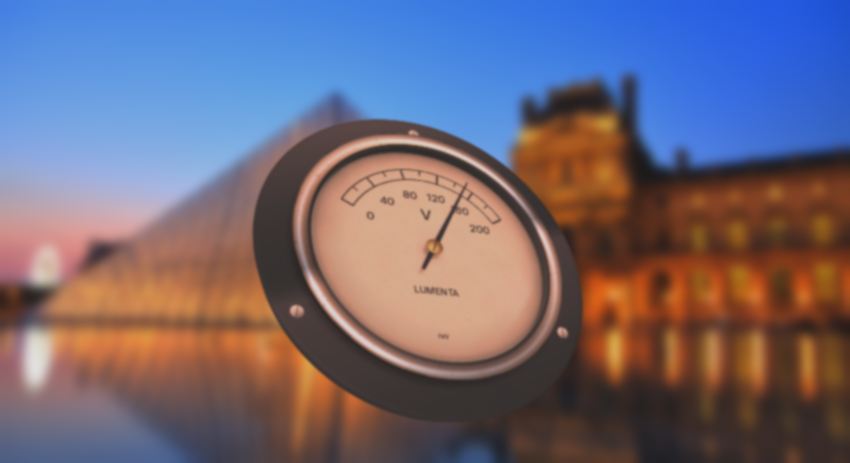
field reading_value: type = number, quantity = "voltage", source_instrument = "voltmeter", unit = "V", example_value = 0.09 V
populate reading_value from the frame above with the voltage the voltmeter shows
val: 150 V
